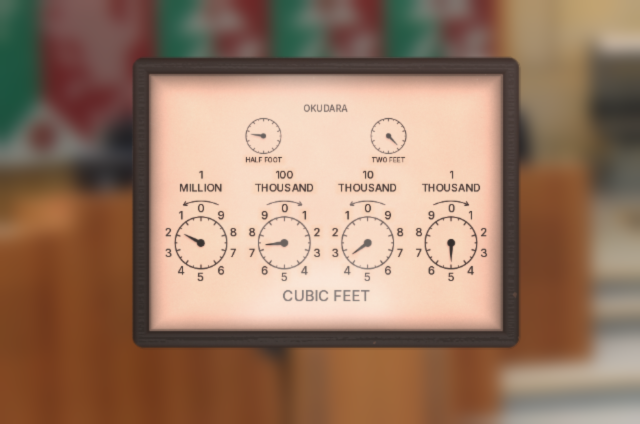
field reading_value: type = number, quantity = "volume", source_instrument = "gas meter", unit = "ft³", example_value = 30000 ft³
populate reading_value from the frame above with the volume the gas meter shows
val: 173500 ft³
